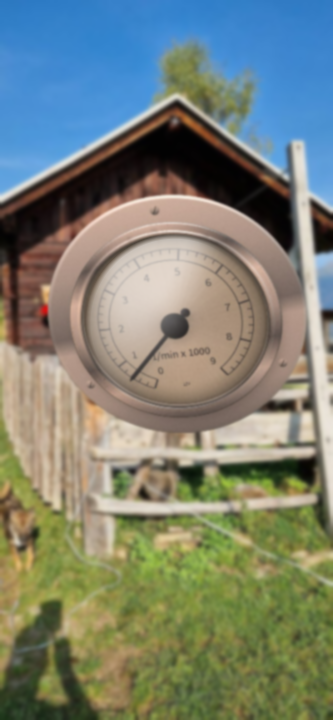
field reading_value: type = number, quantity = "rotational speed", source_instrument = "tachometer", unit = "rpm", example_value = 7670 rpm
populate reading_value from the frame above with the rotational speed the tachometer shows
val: 600 rpm
